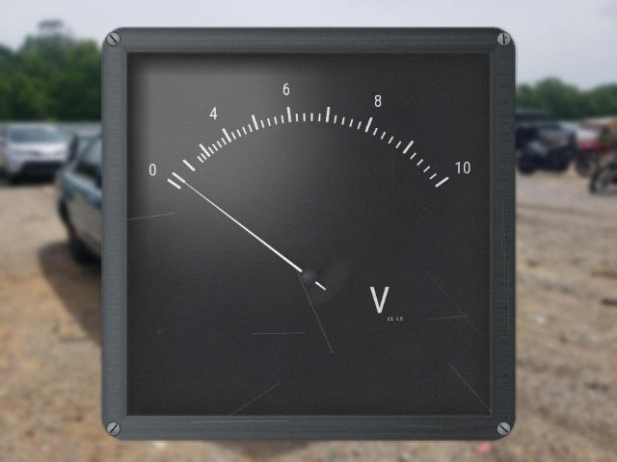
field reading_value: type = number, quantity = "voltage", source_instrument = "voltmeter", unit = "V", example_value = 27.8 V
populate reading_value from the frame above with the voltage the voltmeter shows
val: 1 V
